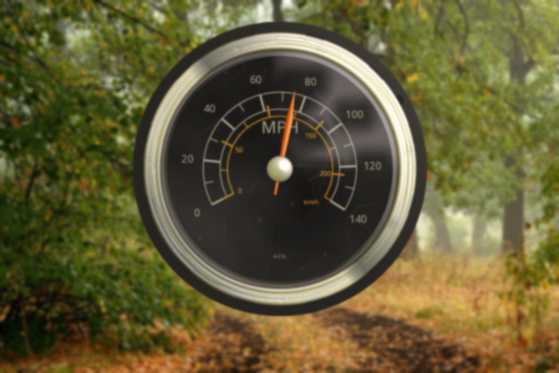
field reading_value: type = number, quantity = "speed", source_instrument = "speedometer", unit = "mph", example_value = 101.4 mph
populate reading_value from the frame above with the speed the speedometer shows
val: 75 mph
